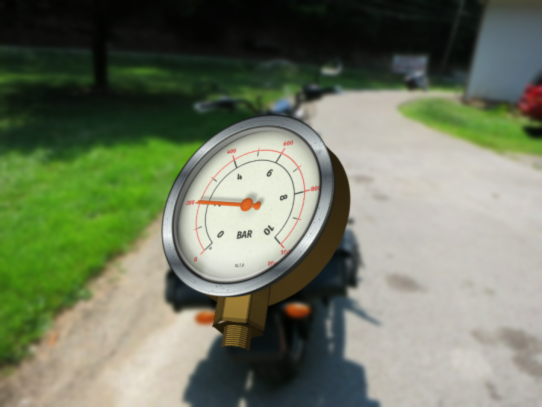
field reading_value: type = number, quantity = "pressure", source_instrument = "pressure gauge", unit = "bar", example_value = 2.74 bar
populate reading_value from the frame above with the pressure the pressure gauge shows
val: 2 bar
